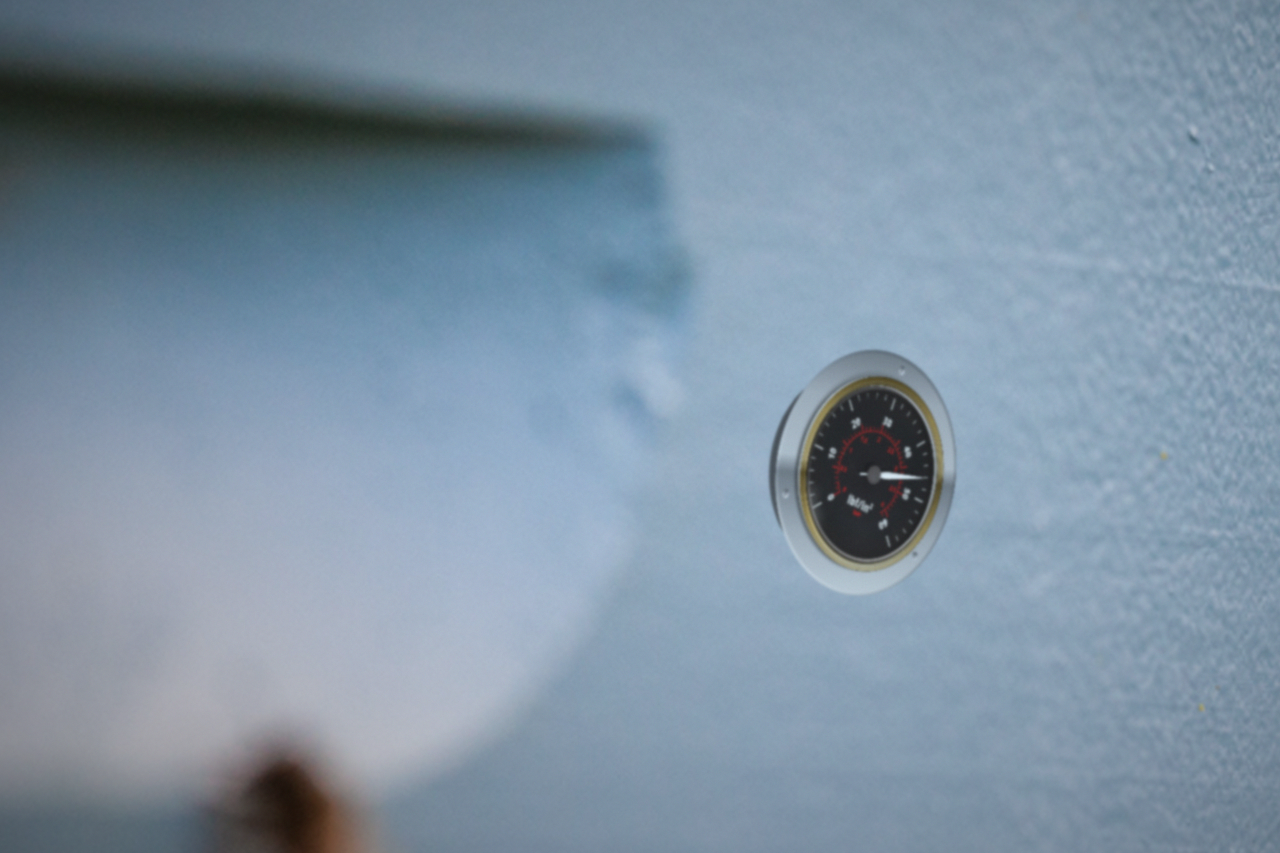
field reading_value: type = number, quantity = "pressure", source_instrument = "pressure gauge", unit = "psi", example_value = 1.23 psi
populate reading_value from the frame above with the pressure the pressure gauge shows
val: 46 psi
